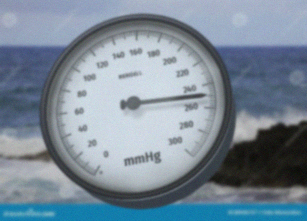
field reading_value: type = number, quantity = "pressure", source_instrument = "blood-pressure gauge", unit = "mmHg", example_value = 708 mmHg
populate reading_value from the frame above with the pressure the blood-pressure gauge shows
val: 250 mmHg
